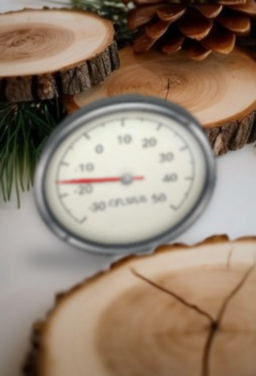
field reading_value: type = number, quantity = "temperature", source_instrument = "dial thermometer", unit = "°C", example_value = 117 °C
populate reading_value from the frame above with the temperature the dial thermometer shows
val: -15 °C
